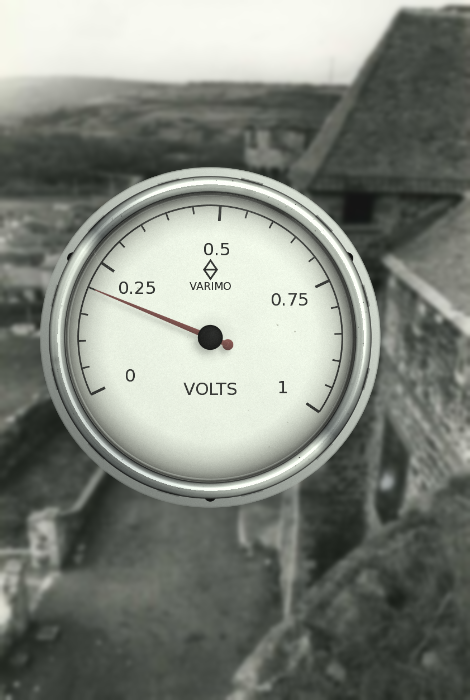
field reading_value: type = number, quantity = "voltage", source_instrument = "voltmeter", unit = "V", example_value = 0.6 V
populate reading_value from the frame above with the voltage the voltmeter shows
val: 0.2 V
